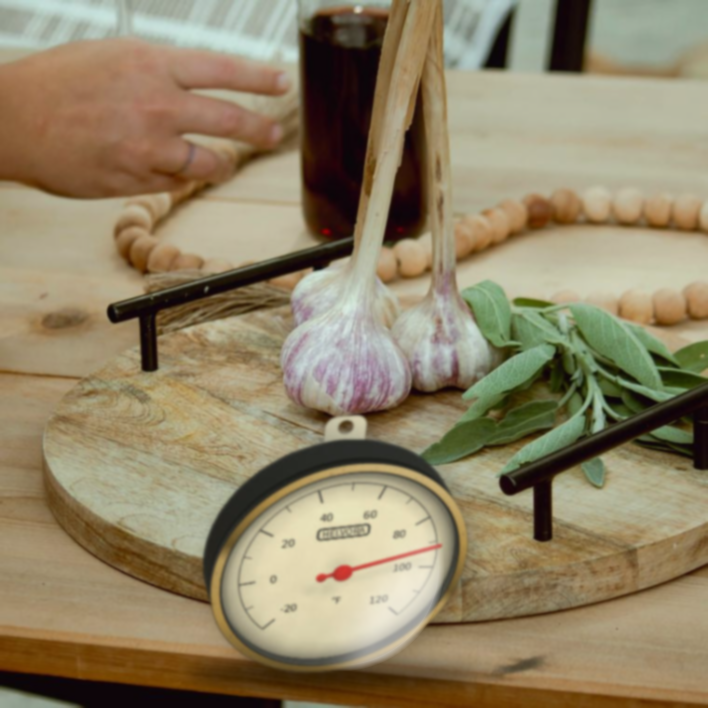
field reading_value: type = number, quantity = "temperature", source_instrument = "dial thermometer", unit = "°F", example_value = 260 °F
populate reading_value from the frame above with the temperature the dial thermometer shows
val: 90 °F
